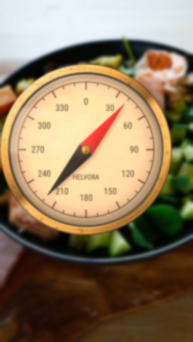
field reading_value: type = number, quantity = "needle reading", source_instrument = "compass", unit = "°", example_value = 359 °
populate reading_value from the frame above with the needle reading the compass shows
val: 40 °
